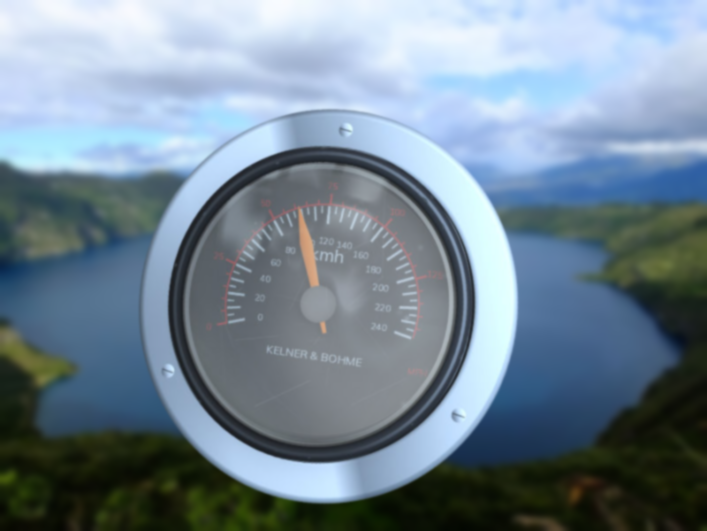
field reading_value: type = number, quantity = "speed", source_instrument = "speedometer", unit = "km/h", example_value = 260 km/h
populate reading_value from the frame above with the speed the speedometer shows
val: 100 km/h
